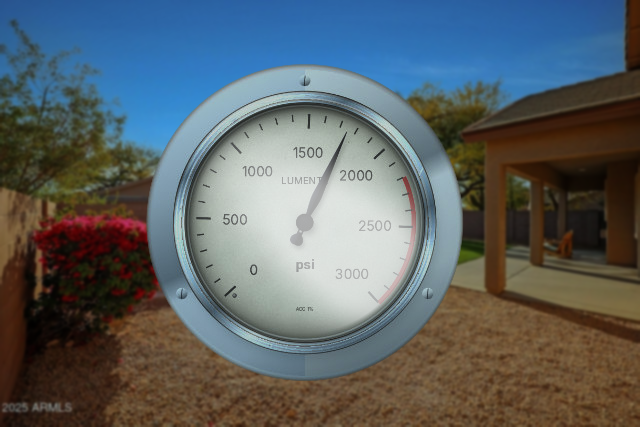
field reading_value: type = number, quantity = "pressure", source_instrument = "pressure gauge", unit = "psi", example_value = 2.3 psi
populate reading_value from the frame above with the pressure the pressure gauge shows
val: 1750 psi
